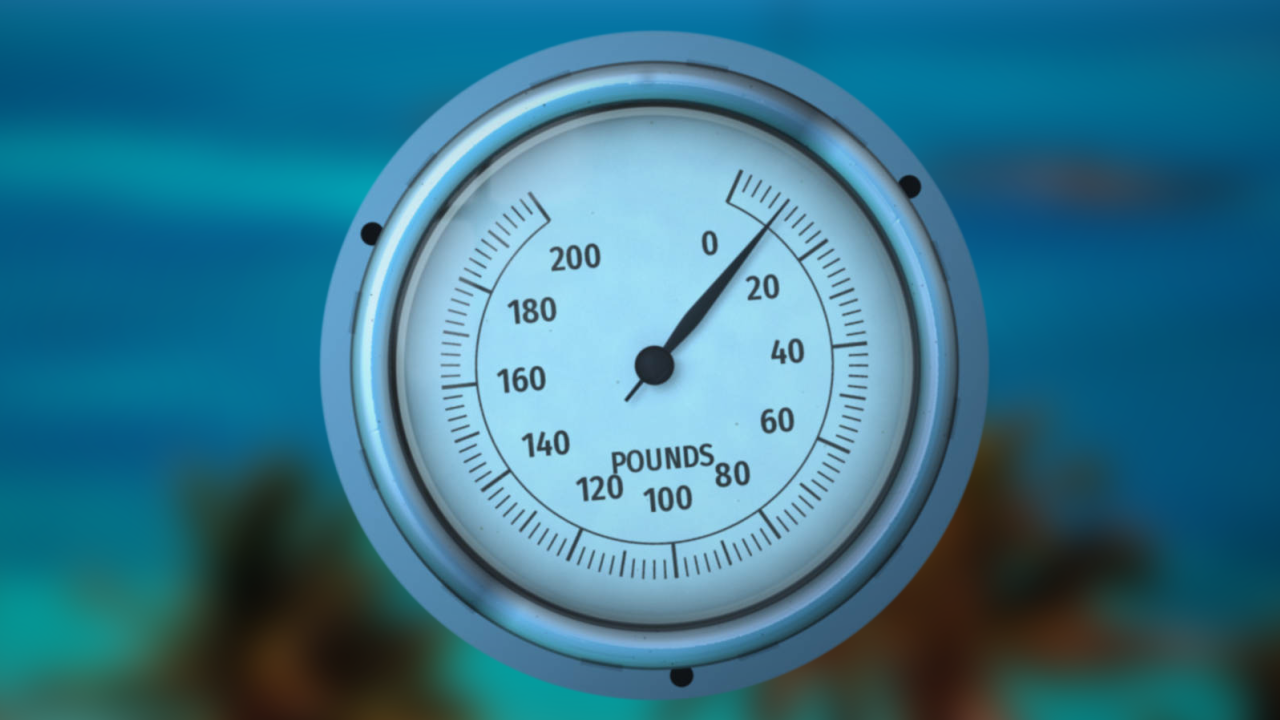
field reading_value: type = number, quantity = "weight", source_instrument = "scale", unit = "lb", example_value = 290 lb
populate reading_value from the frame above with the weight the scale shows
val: 10 lb
